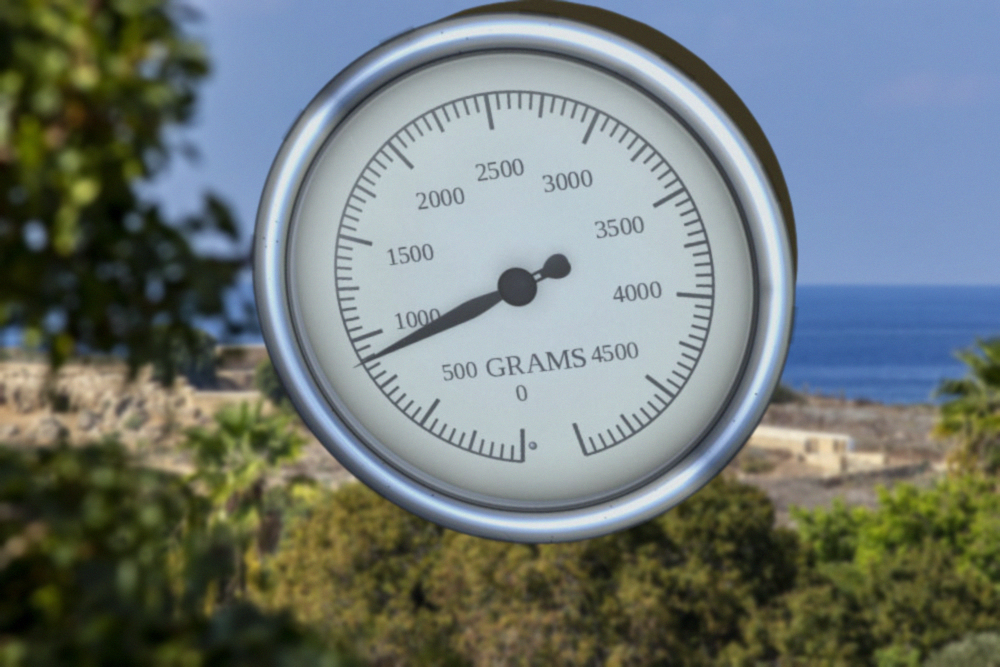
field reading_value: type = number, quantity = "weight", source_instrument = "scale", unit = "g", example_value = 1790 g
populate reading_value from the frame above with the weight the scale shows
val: 900 g
